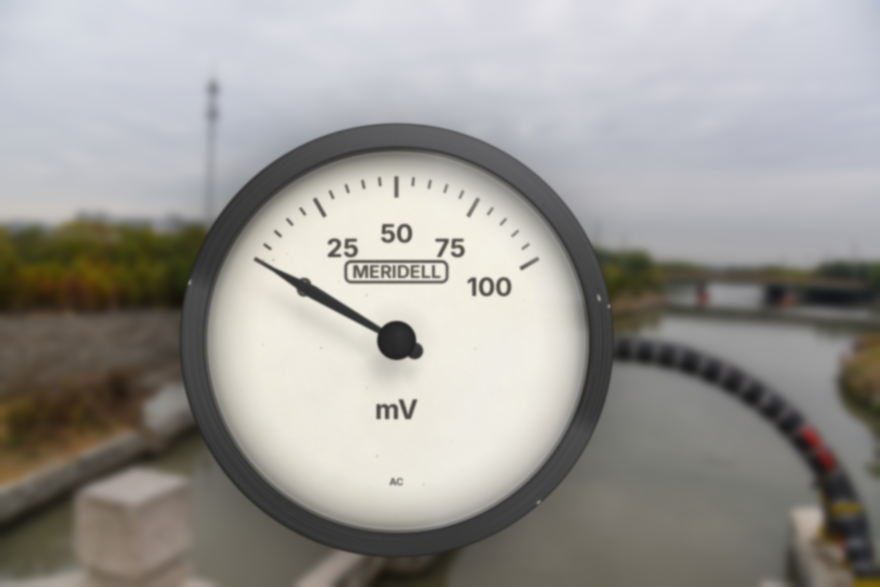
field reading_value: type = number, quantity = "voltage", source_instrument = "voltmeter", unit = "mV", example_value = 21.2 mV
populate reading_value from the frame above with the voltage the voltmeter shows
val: 0 mV
